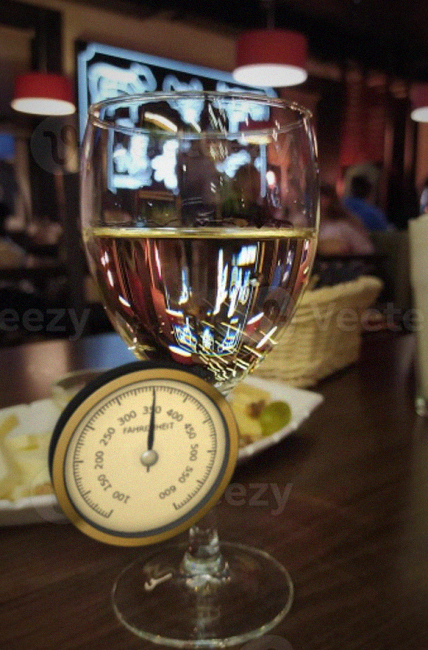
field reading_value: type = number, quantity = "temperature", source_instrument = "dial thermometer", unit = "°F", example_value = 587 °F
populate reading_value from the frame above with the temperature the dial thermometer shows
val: 350 °F
